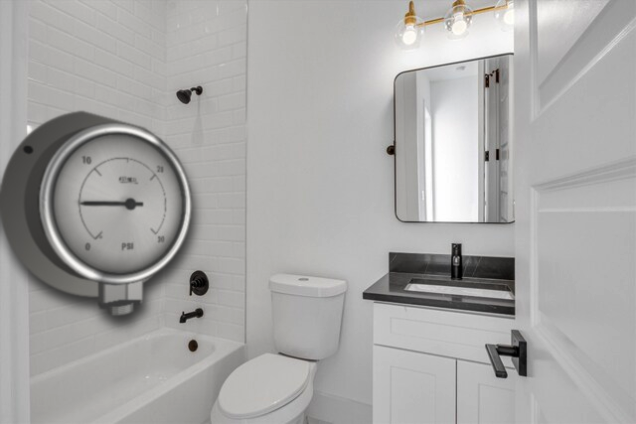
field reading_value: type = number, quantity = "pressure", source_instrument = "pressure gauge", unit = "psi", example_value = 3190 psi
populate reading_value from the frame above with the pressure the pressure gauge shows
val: 5 psi
